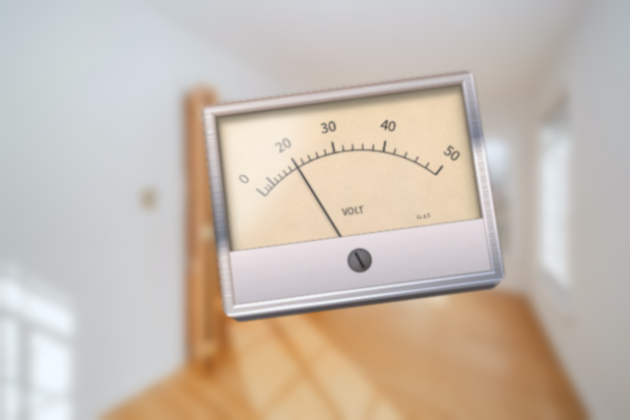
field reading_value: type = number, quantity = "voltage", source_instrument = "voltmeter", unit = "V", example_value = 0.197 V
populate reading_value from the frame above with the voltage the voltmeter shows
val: 20 V
